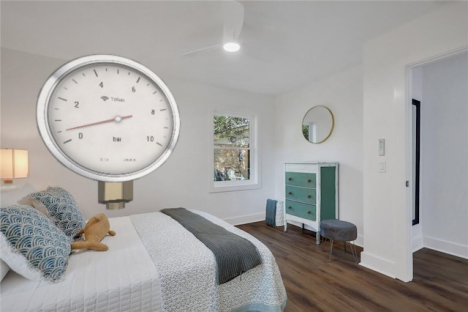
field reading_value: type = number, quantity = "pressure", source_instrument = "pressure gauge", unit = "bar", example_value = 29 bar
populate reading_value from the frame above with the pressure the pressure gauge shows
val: 0.5 bar
